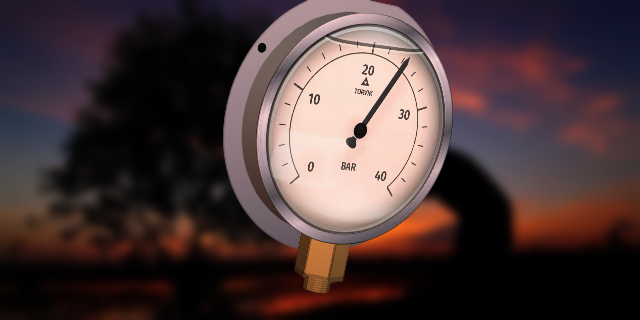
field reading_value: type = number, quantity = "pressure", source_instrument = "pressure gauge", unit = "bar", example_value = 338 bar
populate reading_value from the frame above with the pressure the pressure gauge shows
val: 24 bar
